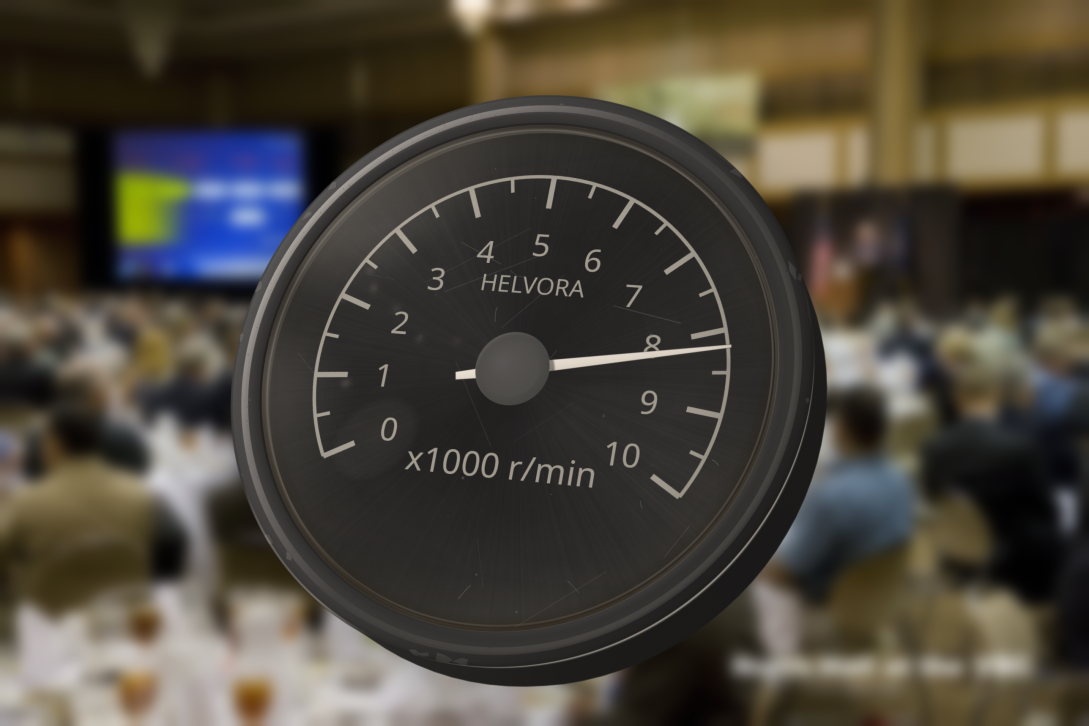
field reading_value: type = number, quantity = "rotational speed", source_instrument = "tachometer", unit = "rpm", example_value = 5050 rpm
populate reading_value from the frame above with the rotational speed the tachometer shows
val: 8250 rpm
